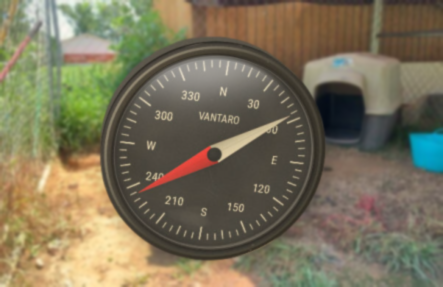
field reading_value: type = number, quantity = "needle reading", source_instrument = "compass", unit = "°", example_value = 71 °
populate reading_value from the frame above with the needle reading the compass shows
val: 235 °
